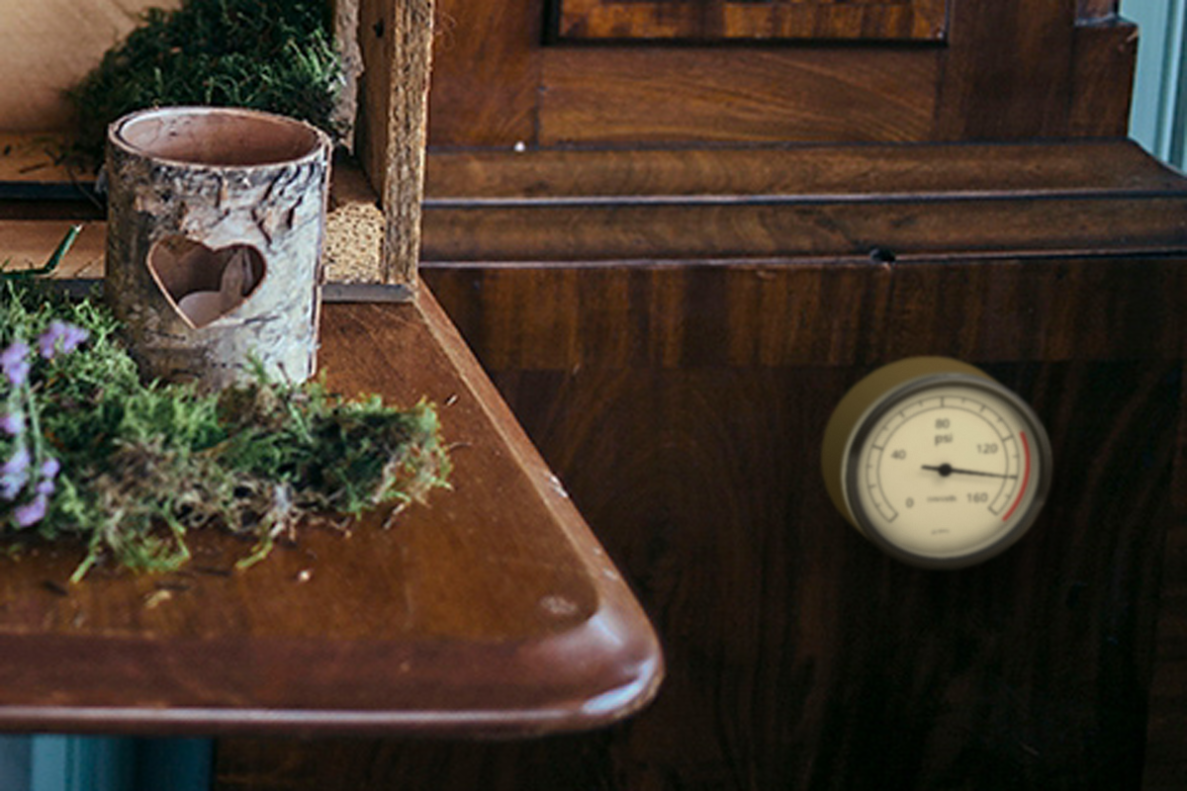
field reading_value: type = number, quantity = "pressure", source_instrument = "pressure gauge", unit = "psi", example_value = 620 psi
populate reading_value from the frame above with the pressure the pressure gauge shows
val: 140 psi
